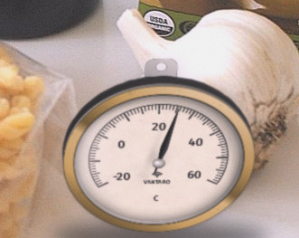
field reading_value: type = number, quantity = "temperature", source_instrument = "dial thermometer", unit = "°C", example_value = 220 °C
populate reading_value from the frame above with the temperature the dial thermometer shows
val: 25 °C
